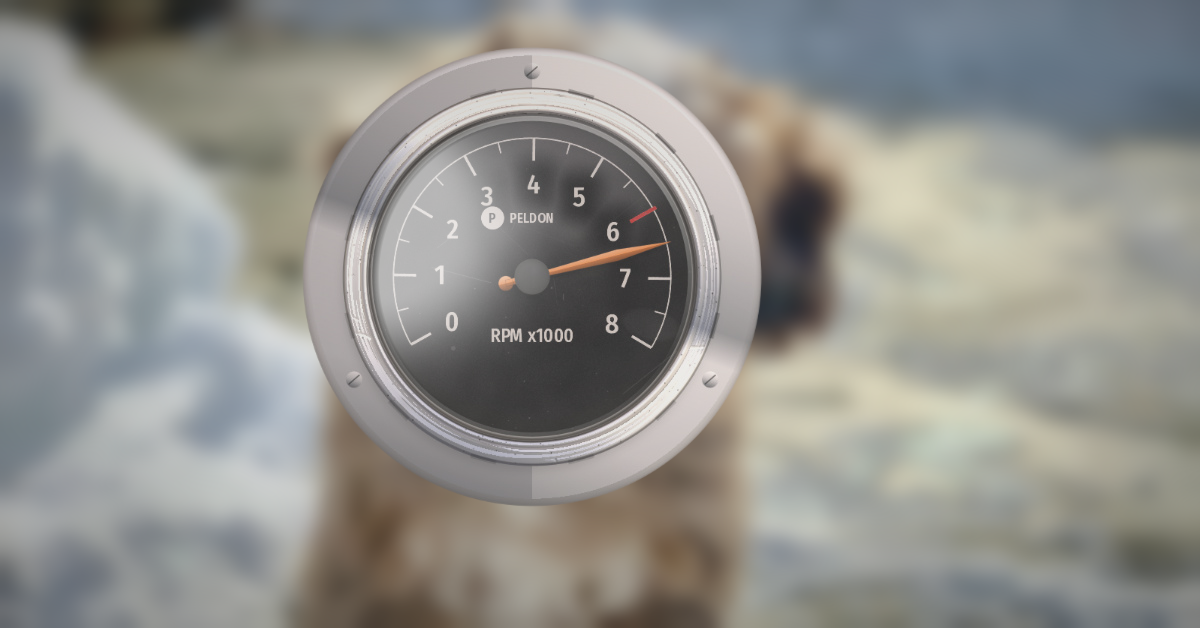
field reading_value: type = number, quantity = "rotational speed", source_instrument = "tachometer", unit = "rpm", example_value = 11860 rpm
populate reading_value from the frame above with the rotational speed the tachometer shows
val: 6500 rpm
